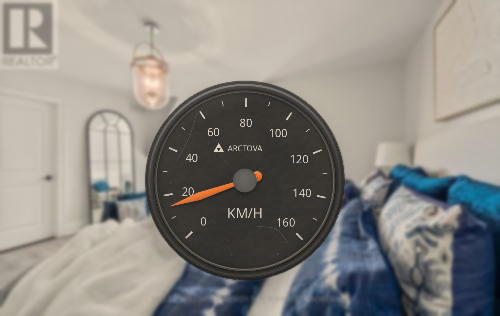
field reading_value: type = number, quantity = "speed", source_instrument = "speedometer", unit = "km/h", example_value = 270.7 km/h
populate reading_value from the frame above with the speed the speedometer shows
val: 15 km/h
